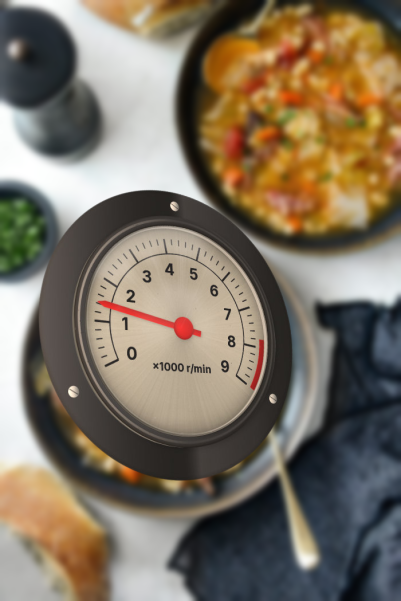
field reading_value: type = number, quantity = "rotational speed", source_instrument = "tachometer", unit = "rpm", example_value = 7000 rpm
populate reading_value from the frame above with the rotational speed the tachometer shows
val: 1400 rpm
